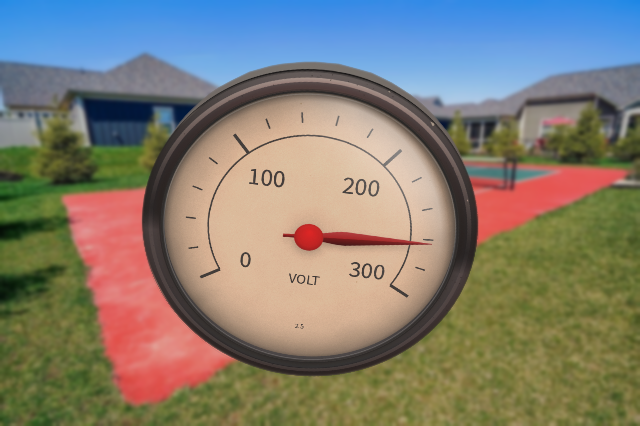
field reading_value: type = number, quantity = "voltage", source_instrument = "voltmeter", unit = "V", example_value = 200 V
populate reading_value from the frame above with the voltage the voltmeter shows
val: 260 V
